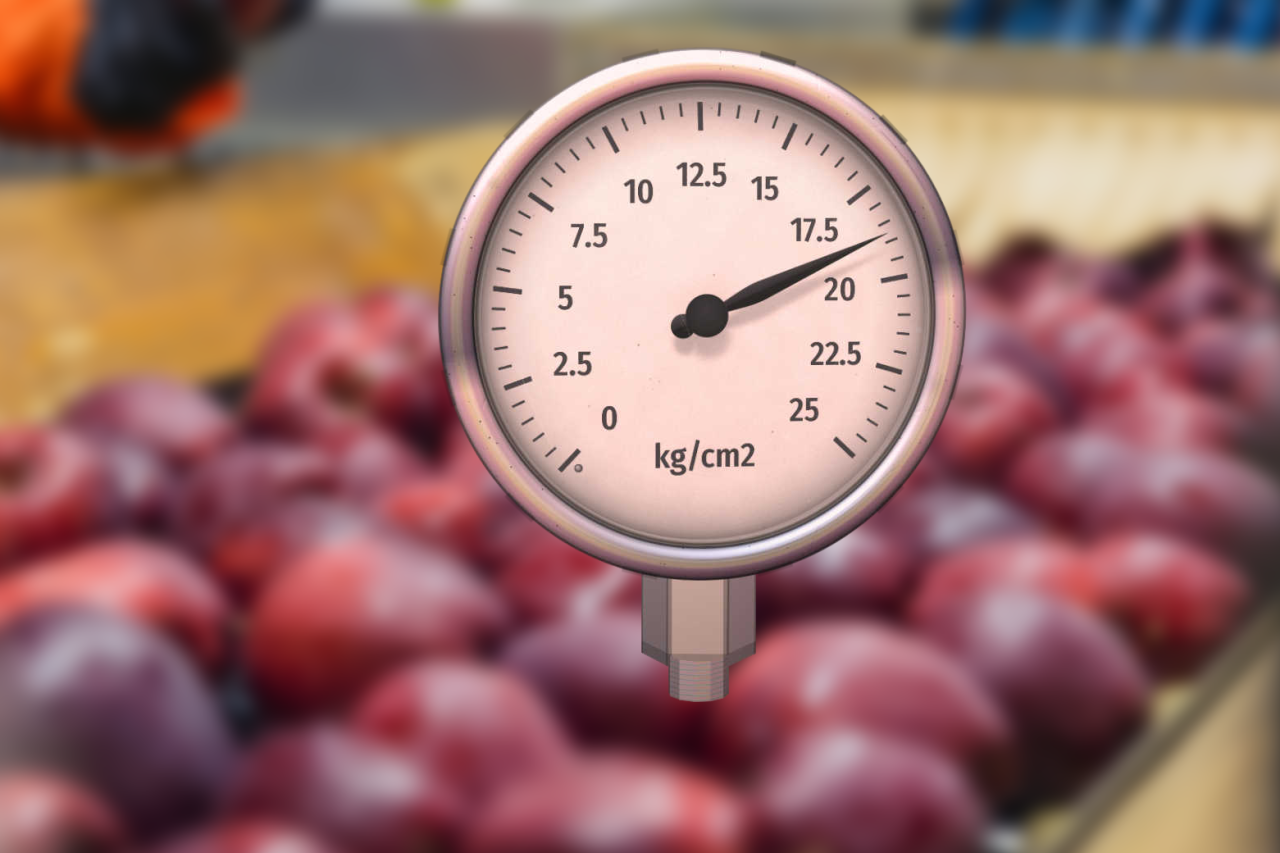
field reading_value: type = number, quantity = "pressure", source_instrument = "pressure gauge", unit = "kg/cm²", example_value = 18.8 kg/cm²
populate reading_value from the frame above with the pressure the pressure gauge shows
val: 18.75 kg/cm²
